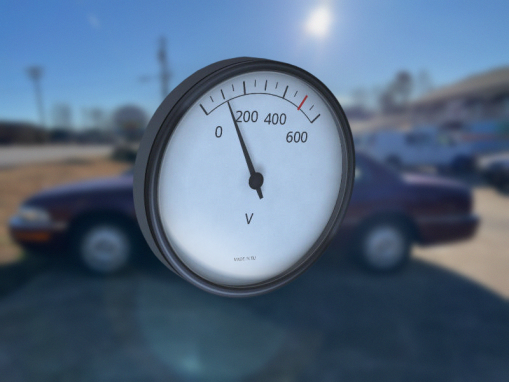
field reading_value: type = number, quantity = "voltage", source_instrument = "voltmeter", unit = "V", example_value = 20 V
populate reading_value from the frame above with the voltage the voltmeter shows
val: 100 V
